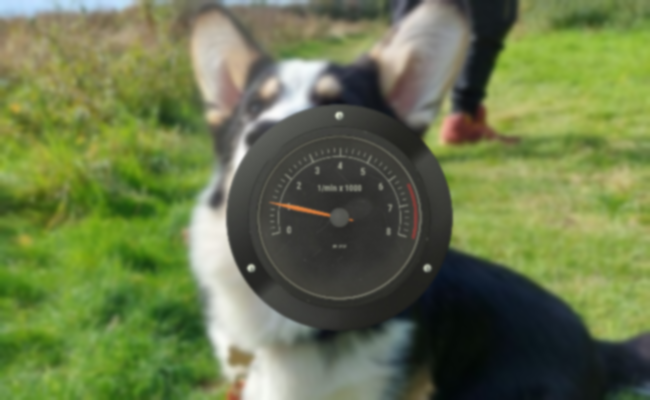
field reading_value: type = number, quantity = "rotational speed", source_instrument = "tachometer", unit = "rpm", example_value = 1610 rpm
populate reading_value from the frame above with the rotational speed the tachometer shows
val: 1000 rpm
